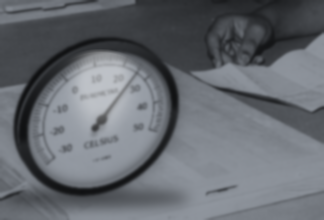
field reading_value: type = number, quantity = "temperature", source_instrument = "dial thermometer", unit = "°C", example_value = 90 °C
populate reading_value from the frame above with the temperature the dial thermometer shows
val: 25 °C
